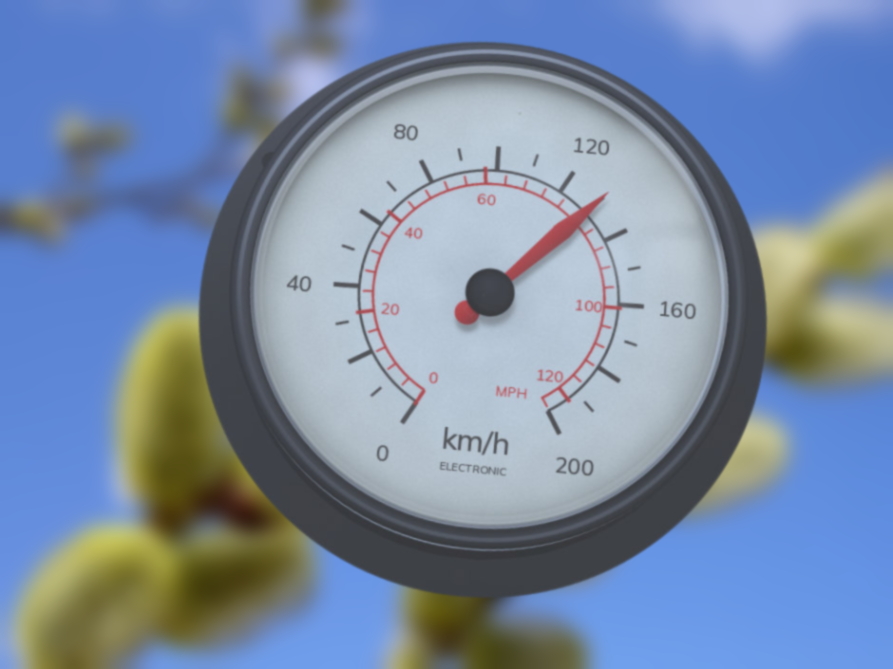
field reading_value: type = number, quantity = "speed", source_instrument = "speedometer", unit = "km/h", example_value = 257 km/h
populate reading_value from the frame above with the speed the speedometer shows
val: 130 km/h
